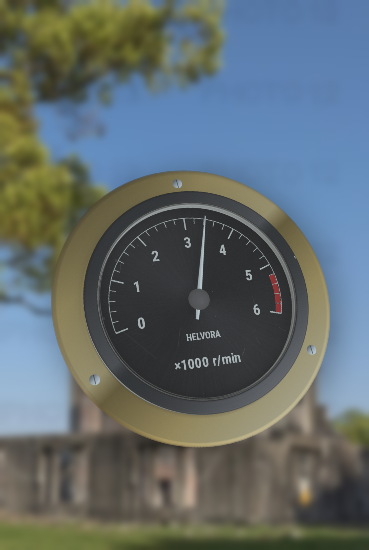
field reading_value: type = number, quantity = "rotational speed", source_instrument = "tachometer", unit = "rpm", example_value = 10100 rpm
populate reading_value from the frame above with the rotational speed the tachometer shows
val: 3400 rpm
